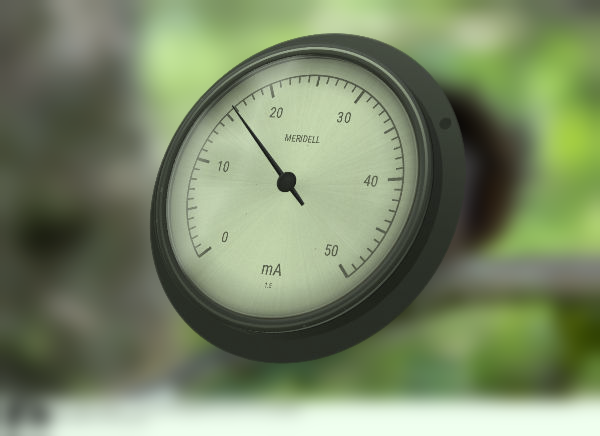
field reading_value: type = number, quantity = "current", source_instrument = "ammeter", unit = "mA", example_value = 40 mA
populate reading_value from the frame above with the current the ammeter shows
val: 16 mA
